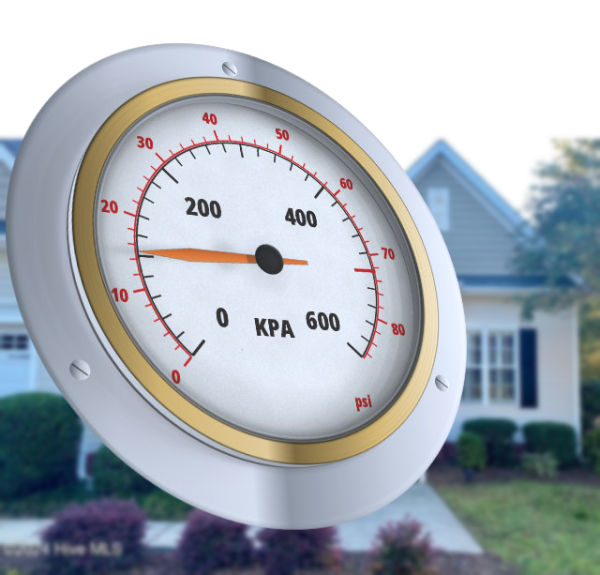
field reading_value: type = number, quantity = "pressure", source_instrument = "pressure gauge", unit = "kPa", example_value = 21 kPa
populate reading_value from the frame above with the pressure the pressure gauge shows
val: 100 kPa
